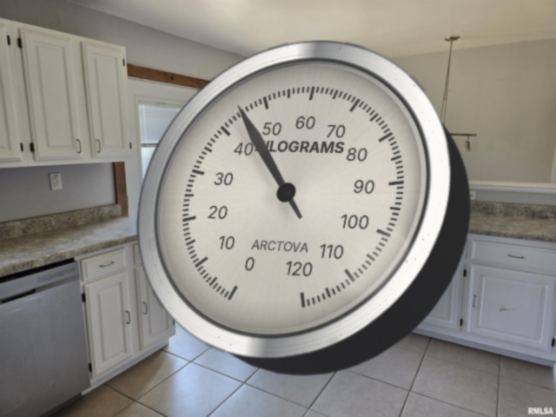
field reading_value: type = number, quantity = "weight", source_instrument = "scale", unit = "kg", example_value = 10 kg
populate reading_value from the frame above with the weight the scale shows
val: 45 kg
